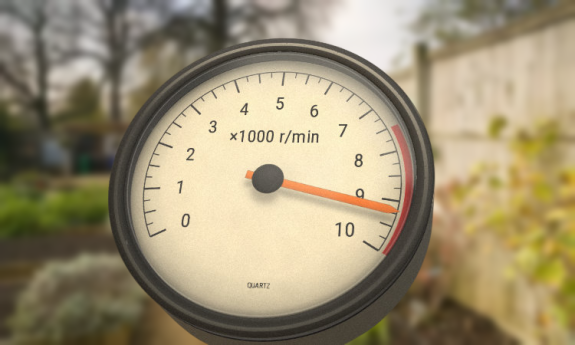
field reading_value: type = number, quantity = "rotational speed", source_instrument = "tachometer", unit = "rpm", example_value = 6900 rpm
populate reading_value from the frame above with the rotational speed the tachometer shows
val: 9250 rpm
